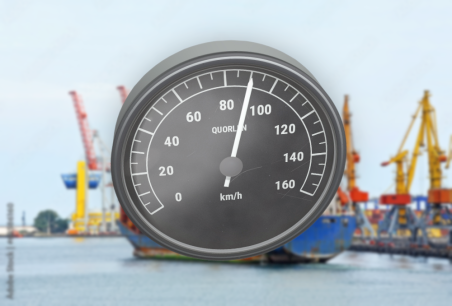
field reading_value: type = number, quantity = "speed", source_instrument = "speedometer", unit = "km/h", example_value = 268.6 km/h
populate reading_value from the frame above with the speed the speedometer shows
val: 90 km/h
